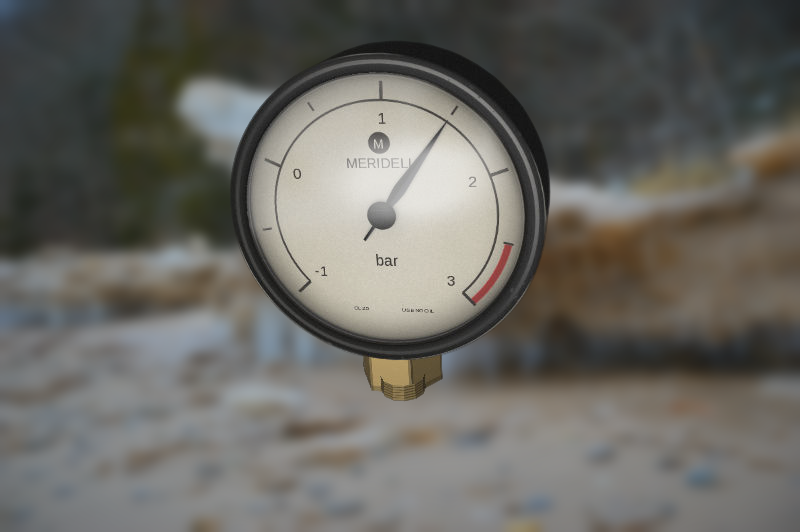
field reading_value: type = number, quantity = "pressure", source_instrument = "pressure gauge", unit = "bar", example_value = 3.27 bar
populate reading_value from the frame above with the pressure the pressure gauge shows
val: 1.5 bar
